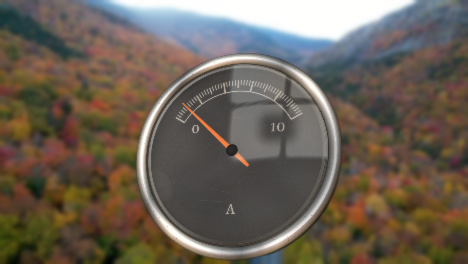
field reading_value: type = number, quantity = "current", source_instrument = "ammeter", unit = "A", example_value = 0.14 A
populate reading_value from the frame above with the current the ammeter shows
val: 1 A
